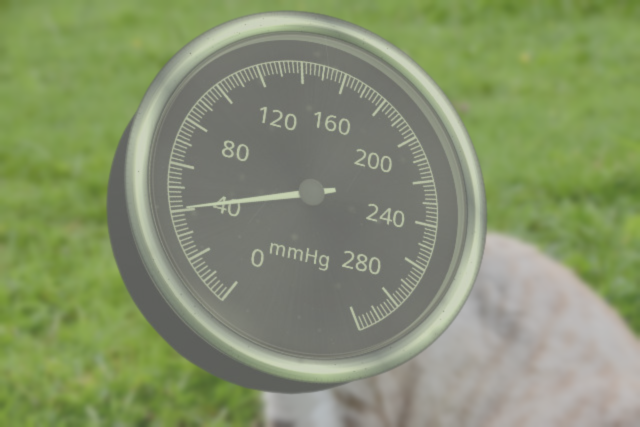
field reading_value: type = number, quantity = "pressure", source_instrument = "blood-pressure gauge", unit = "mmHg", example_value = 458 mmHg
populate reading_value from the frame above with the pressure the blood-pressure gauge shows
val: 40 mmHg
